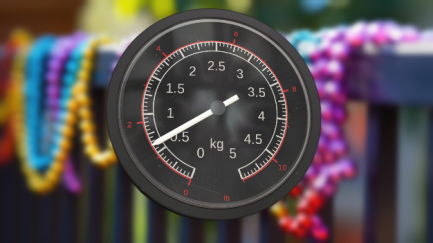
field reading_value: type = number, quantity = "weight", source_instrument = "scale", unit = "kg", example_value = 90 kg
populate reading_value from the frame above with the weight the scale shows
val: 0.6 kg
